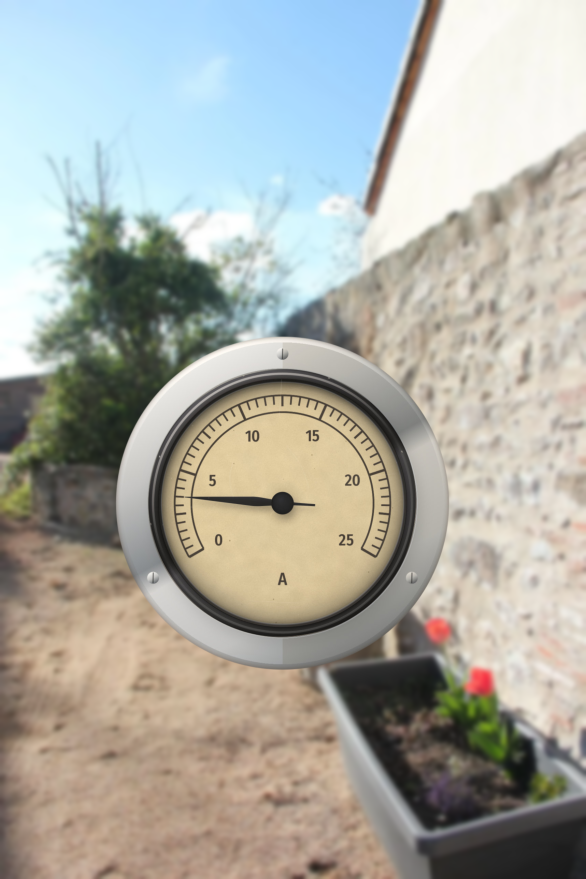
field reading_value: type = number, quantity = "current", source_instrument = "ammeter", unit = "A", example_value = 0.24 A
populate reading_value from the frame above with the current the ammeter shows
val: 3.5 A
